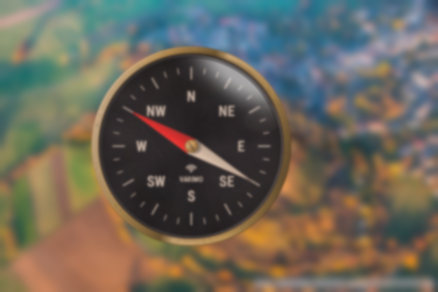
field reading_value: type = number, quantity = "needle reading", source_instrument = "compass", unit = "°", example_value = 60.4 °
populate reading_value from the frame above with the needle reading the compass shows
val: 300 °
